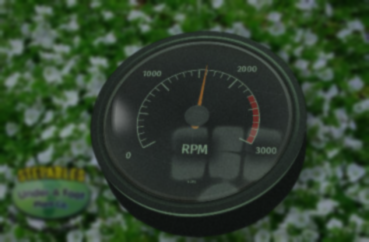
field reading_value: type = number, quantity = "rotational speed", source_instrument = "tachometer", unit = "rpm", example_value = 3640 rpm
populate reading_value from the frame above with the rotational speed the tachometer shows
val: 1600 rpm
